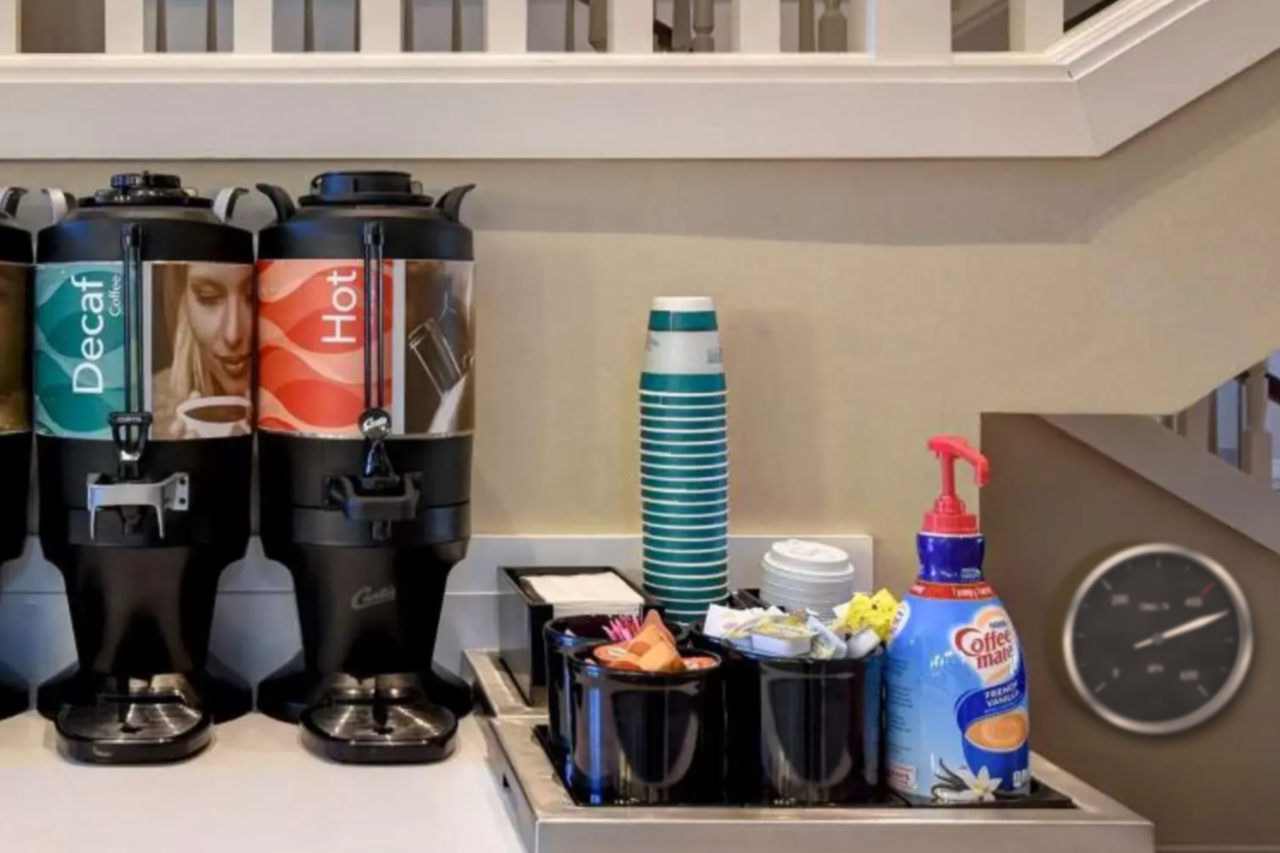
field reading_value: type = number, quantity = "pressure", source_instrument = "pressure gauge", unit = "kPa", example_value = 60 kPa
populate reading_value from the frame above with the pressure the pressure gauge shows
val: 450 kPa
